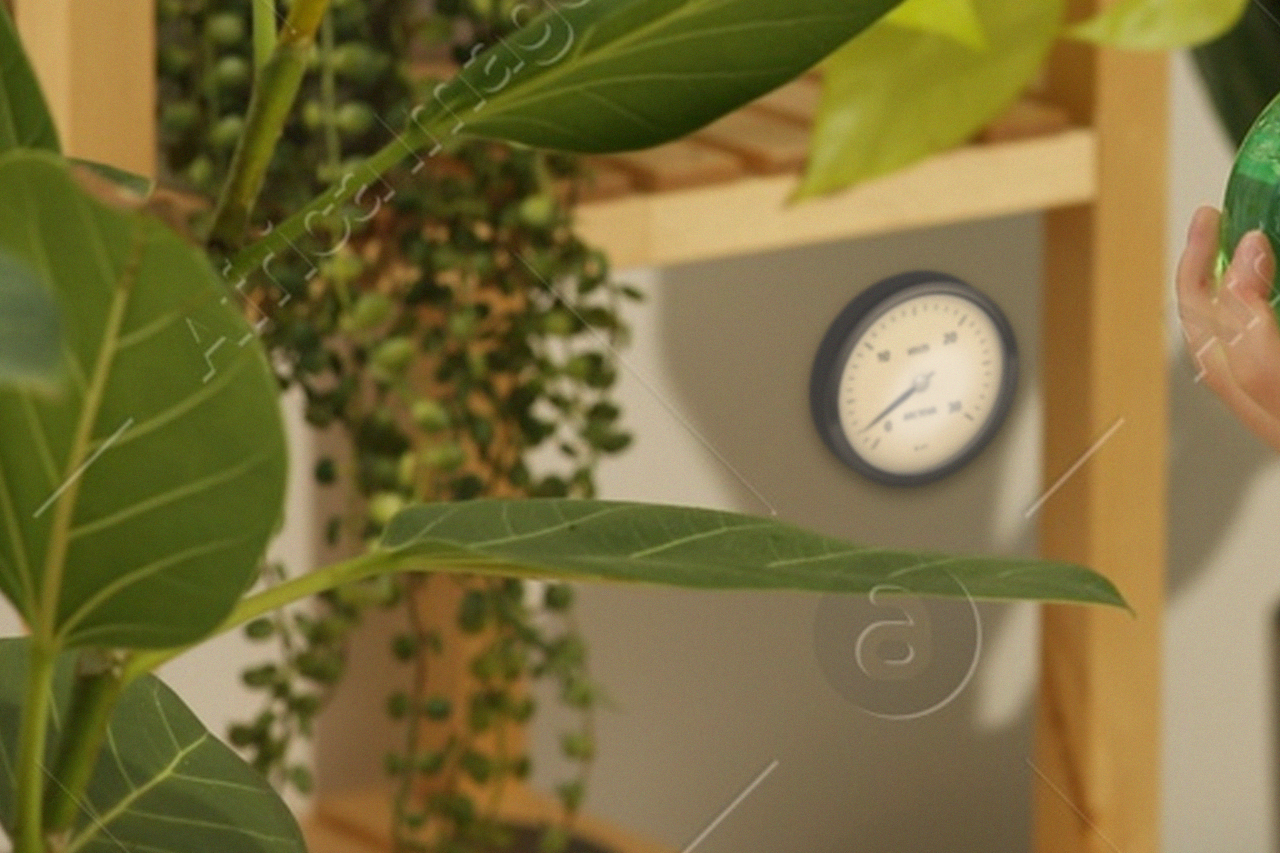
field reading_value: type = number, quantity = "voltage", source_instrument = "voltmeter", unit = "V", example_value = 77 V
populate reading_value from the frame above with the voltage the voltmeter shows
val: 2 V
